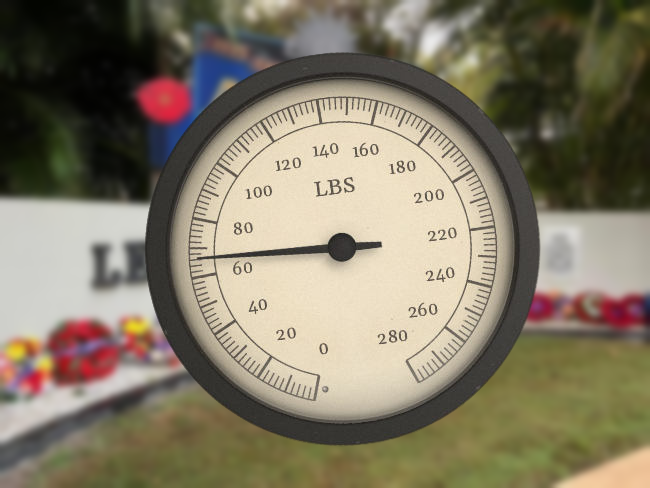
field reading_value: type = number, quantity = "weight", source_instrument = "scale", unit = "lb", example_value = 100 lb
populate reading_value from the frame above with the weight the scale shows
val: 66 lb
